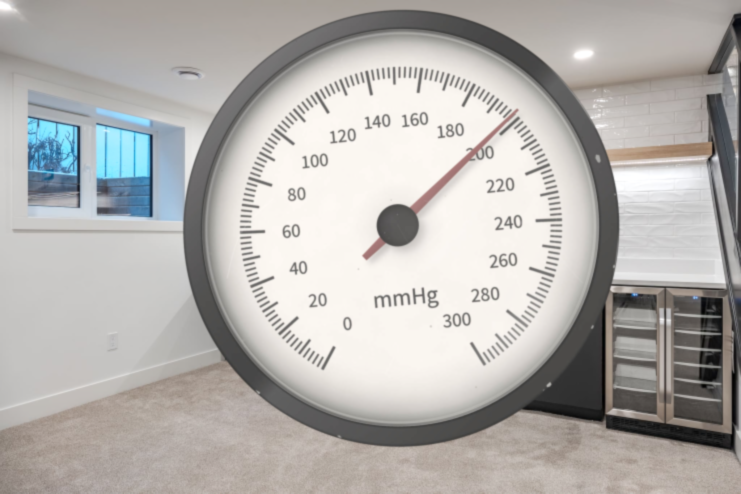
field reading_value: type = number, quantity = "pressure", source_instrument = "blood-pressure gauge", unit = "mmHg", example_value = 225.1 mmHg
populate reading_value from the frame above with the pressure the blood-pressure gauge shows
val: 198 mmHg
